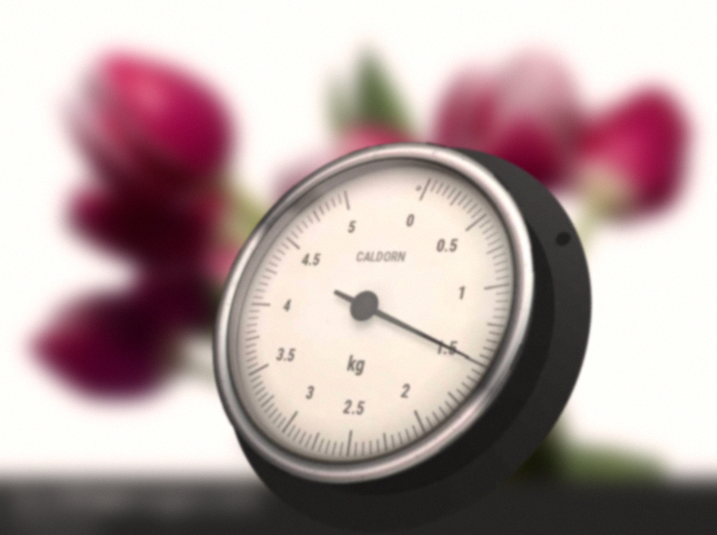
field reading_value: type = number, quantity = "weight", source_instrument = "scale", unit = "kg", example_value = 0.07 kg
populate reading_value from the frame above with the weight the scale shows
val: 1.5 kg
